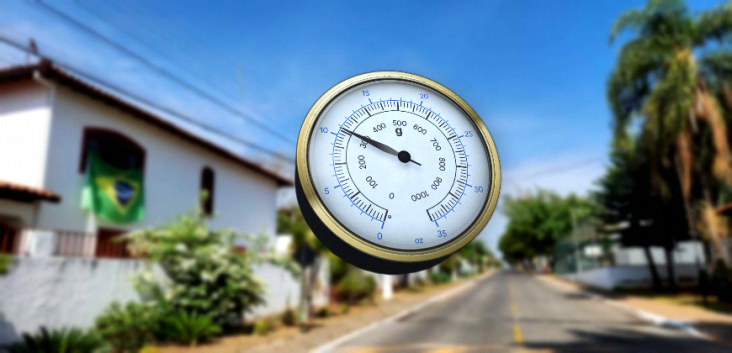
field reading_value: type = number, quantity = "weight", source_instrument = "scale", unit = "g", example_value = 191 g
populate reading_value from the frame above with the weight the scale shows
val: 300 g
